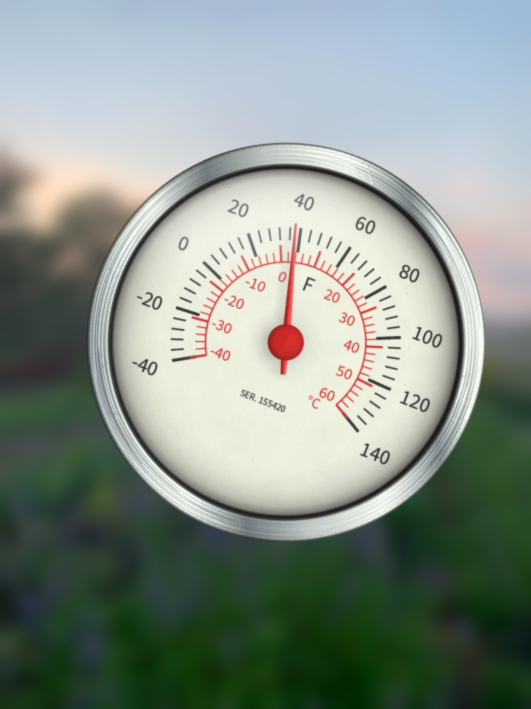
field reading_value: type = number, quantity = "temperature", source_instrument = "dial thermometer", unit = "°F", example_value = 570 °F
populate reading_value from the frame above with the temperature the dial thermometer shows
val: 38 °F
